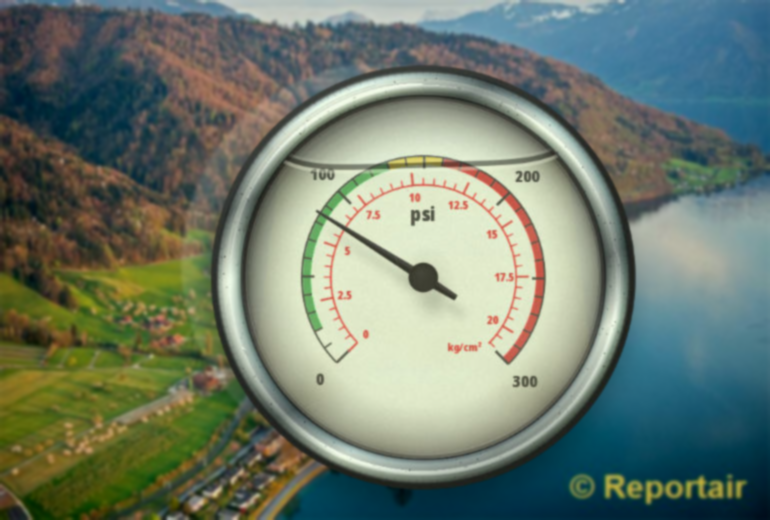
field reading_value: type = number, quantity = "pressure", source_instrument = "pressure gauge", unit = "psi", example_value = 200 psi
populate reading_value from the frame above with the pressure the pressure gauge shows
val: 85 psi
